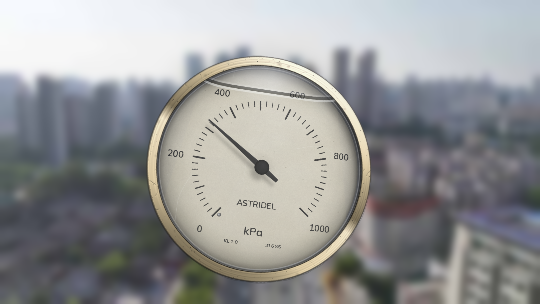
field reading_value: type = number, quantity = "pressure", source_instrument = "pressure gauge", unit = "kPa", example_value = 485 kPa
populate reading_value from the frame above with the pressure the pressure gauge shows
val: 320 kPa
